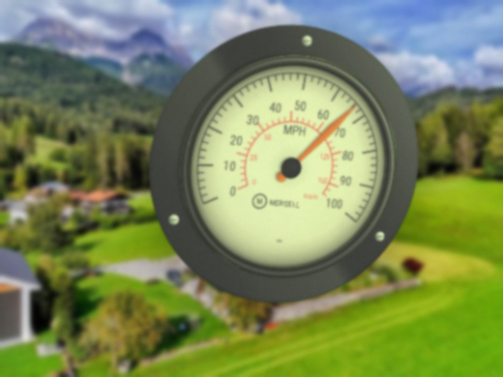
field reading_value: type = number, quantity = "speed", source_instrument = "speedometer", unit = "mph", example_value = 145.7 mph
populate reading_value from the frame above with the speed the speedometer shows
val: 66 mph
